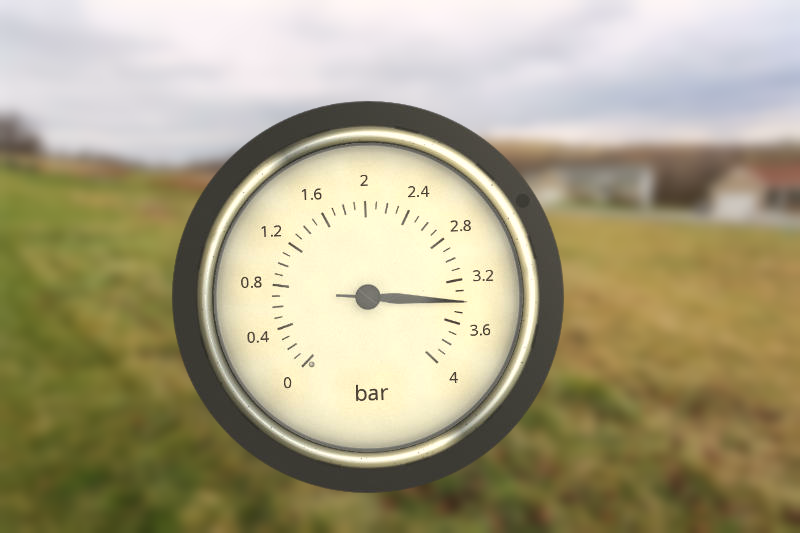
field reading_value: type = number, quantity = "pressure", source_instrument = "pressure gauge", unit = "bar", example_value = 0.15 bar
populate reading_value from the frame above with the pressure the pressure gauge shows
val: 3.4 bar
